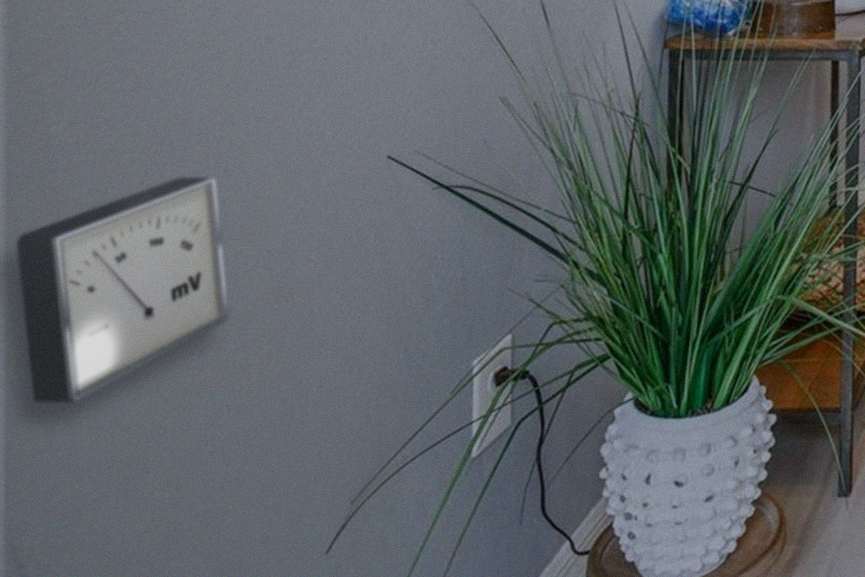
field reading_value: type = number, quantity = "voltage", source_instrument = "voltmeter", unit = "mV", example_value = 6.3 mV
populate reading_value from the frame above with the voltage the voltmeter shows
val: 30 mV
